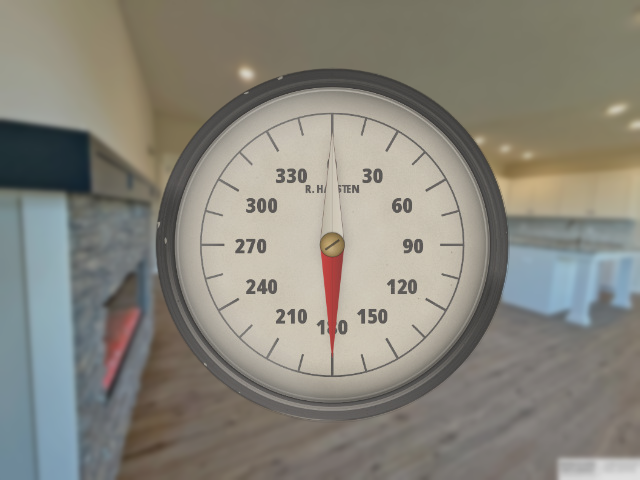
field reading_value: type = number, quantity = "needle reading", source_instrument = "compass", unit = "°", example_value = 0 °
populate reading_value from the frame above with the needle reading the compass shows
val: 180 °
